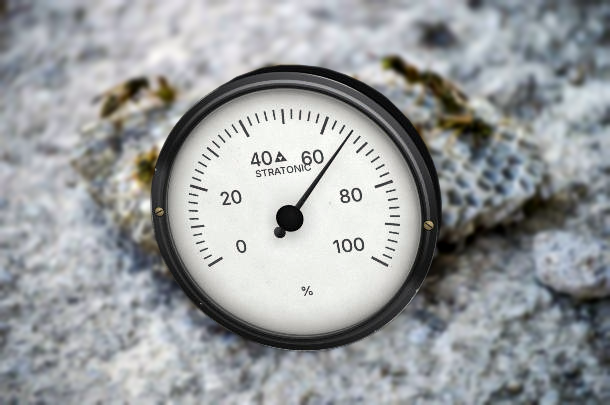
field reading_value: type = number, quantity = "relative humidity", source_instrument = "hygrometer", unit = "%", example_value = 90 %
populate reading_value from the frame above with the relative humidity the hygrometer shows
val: 66 %
